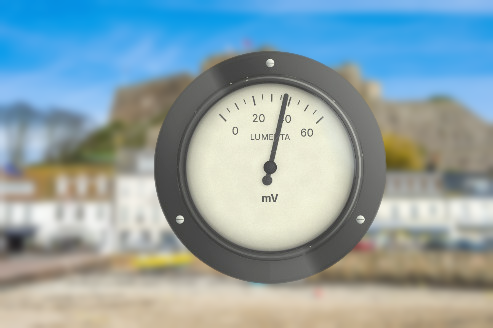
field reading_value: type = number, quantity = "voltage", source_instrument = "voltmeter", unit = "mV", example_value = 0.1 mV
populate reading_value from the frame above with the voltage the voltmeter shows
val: 37.5 mV
